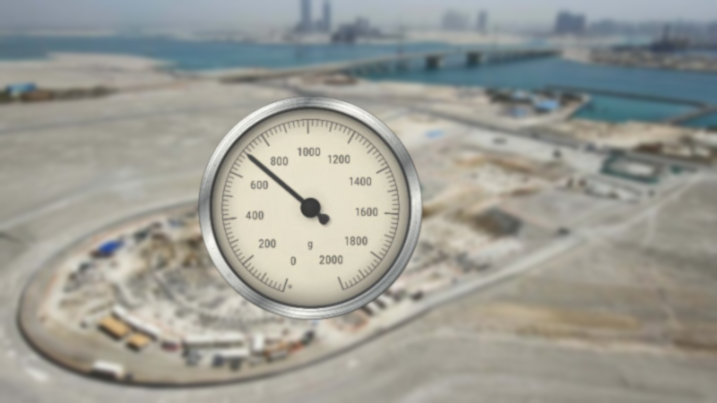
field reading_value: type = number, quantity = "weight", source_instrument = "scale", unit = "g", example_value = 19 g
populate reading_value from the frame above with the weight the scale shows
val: 700 g
